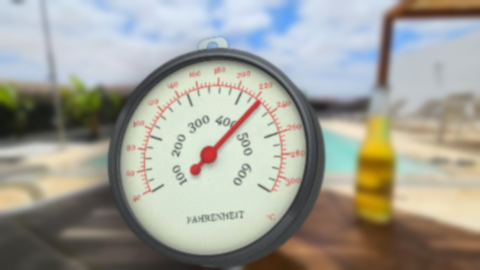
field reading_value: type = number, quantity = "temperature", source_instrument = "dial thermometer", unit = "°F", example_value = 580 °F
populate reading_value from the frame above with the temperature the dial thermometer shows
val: 440 °F
